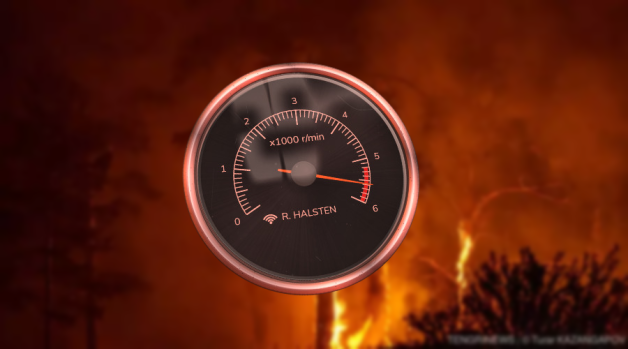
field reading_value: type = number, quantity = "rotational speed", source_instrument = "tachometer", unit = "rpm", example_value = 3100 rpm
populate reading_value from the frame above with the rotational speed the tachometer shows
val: 5600 rpm
